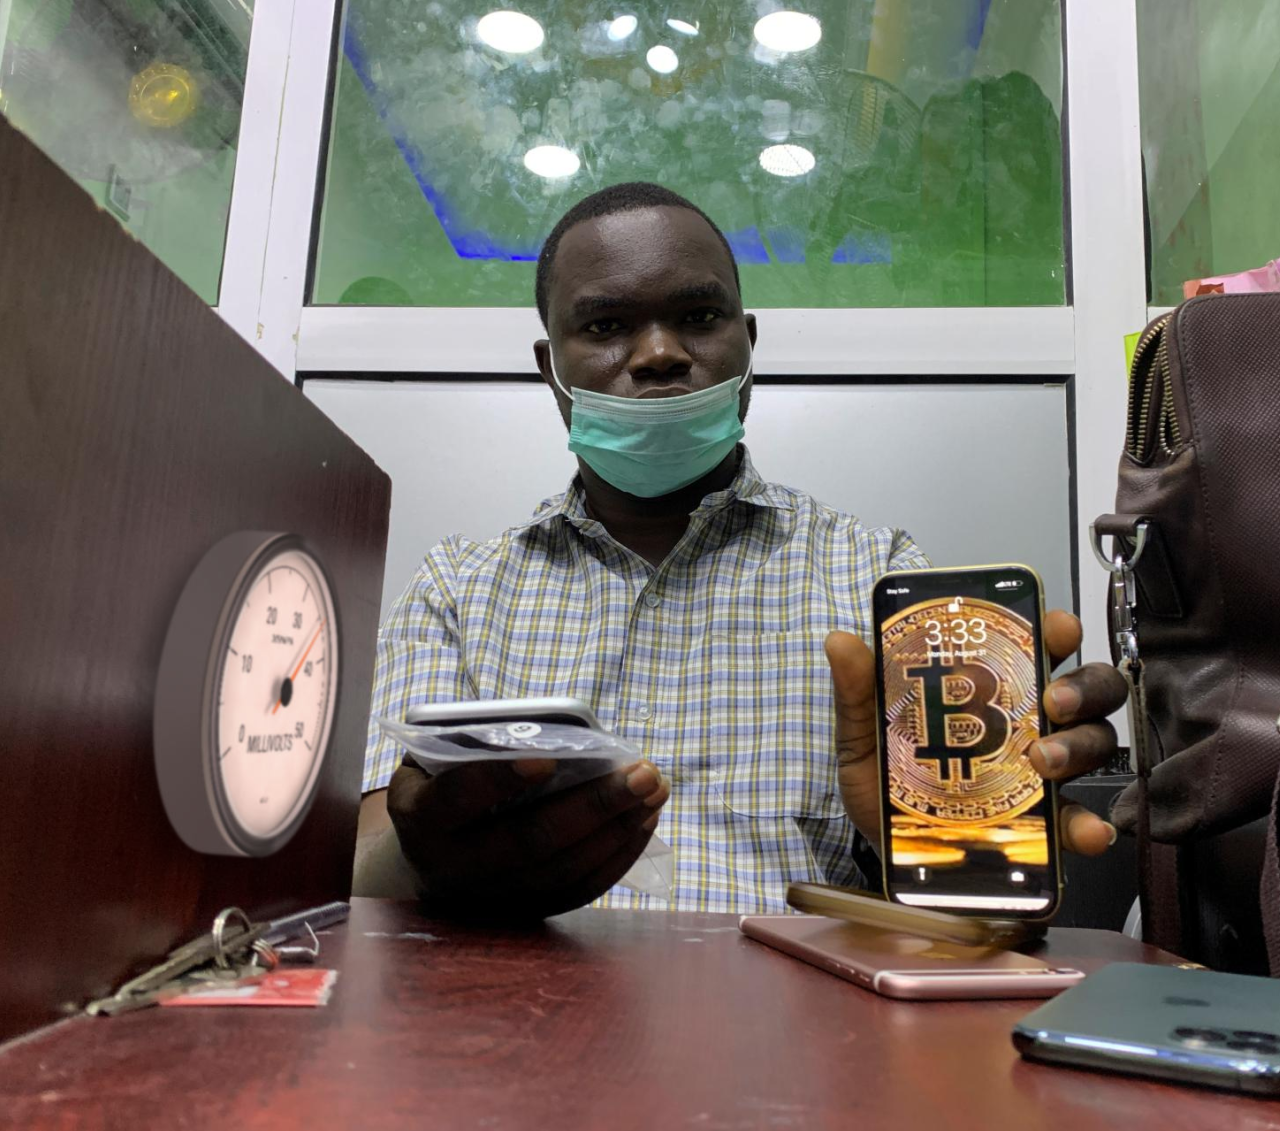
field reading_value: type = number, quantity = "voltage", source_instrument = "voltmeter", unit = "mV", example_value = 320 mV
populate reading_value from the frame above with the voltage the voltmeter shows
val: 35 mV
